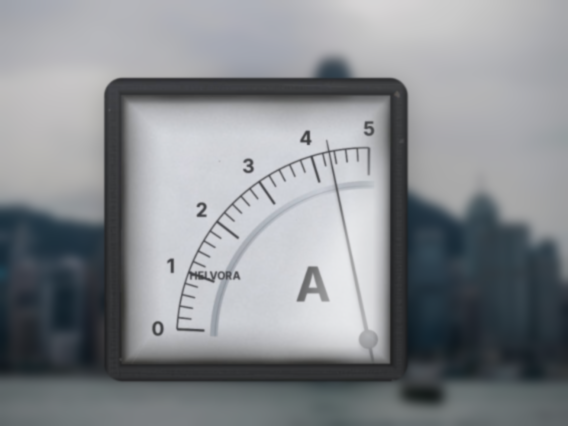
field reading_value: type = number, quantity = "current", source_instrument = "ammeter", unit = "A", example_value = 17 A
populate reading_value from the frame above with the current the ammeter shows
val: 4.3 A
